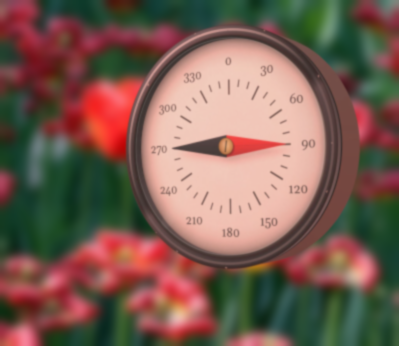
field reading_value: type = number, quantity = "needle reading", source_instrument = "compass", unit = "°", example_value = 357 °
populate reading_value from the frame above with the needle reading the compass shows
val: 90 °
